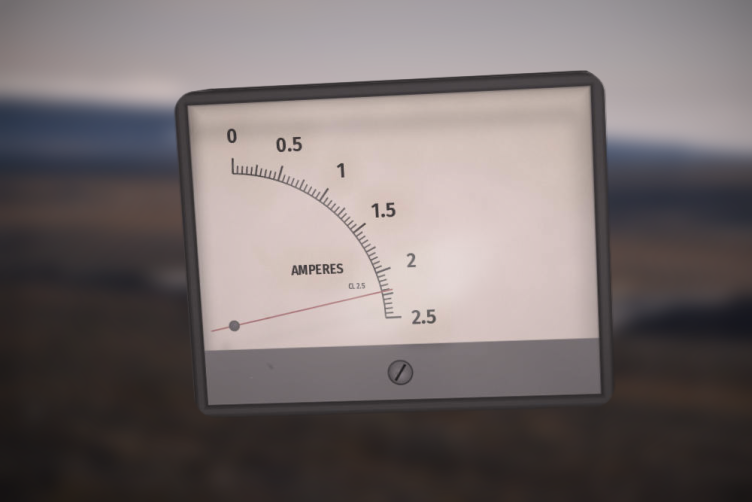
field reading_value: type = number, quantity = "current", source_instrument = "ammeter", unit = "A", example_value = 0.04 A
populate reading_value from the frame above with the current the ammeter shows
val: 2.2 A
